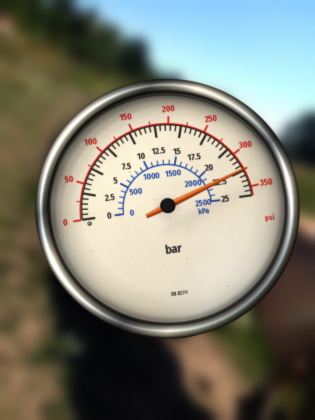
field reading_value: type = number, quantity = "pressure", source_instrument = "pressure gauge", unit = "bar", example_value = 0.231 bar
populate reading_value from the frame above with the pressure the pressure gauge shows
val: 22.5 bar
